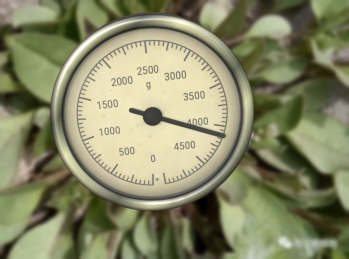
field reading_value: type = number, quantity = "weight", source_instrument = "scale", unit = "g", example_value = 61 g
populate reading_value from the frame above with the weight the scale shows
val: 4100 g
